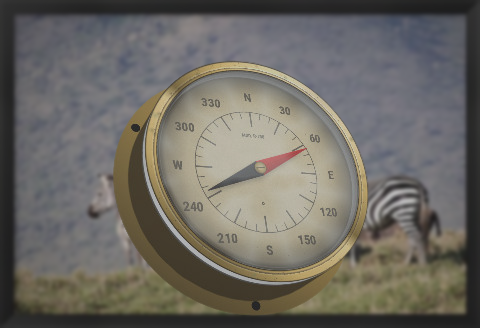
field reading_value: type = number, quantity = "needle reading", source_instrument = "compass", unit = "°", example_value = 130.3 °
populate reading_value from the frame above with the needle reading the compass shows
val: 65 °
